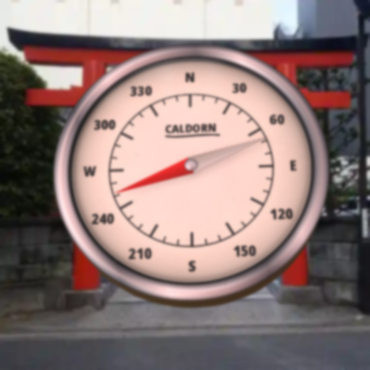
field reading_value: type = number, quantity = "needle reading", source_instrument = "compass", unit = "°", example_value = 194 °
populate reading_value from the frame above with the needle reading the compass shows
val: 250 °
